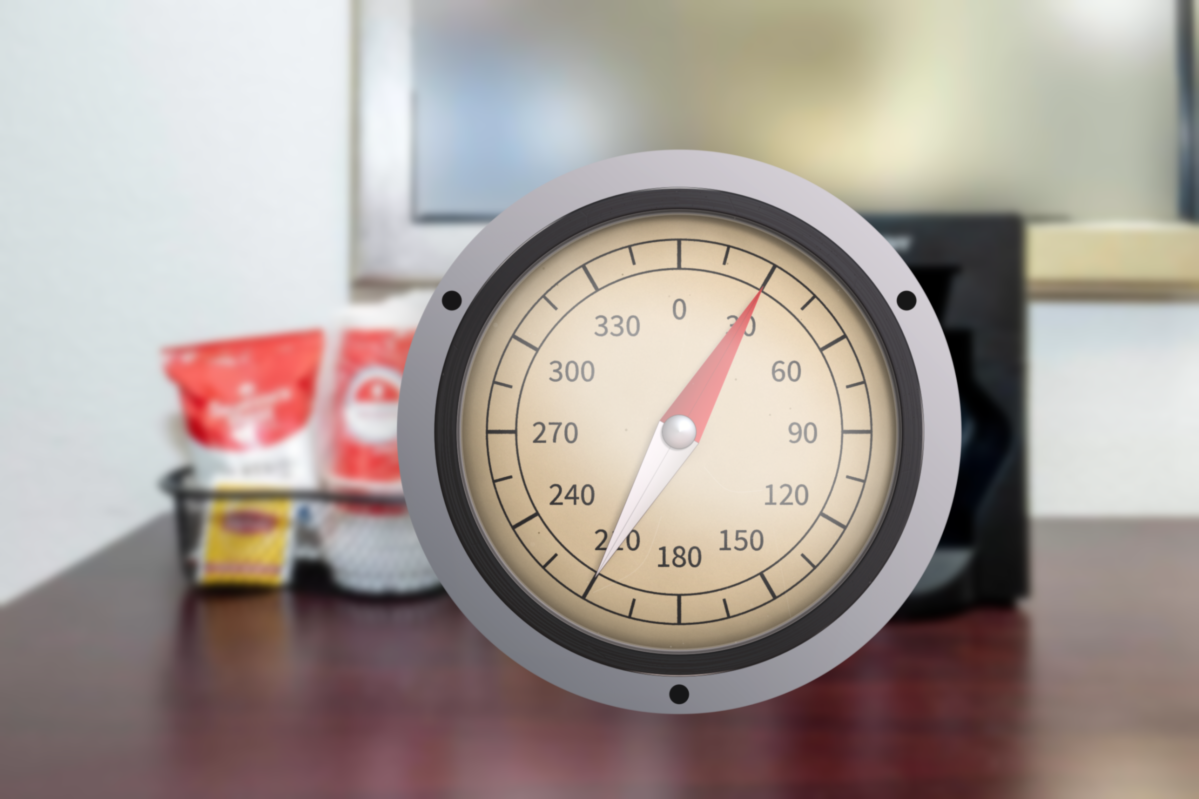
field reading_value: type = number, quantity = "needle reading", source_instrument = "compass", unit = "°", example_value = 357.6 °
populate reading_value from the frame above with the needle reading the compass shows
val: 30 °
